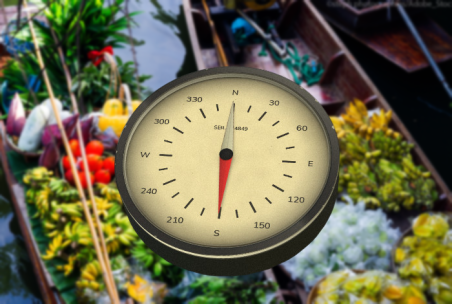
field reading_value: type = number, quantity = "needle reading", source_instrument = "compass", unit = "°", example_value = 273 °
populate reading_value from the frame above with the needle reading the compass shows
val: 180 °
